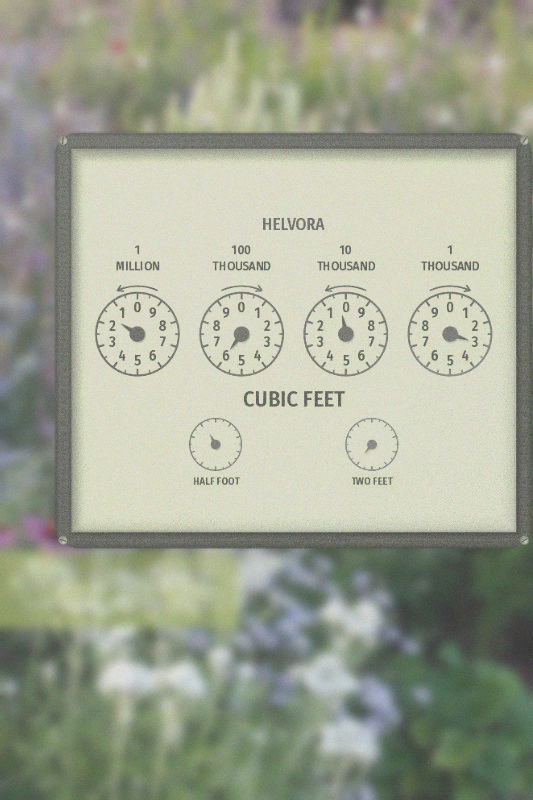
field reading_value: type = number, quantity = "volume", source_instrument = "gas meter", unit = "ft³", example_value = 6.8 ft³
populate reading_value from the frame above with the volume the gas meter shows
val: 160300 ft³
